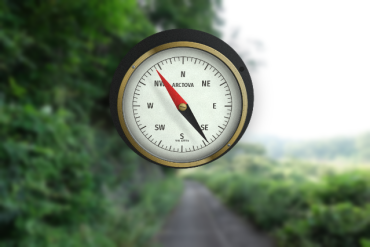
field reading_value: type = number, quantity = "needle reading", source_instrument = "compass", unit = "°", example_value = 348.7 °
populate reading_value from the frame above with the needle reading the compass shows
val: 325 °
